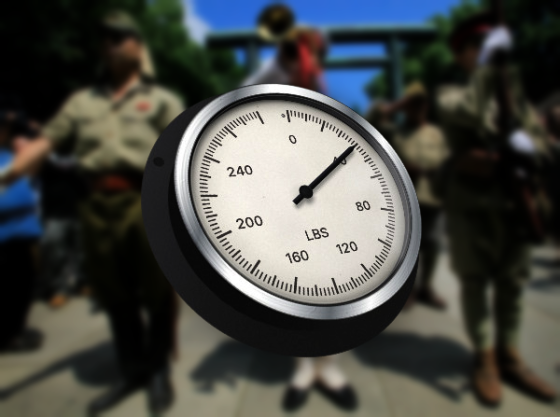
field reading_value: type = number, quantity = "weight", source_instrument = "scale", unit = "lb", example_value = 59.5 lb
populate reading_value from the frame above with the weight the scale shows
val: 40 lb
